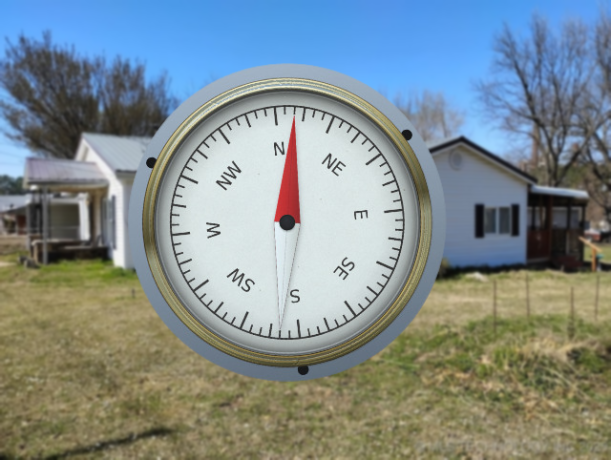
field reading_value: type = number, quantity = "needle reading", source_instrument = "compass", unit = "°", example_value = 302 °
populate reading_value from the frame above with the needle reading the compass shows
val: 10 °
